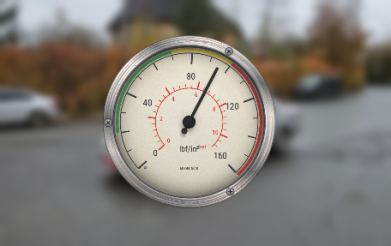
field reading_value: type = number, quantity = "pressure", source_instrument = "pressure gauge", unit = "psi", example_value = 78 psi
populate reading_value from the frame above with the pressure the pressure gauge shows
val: 95 psi
